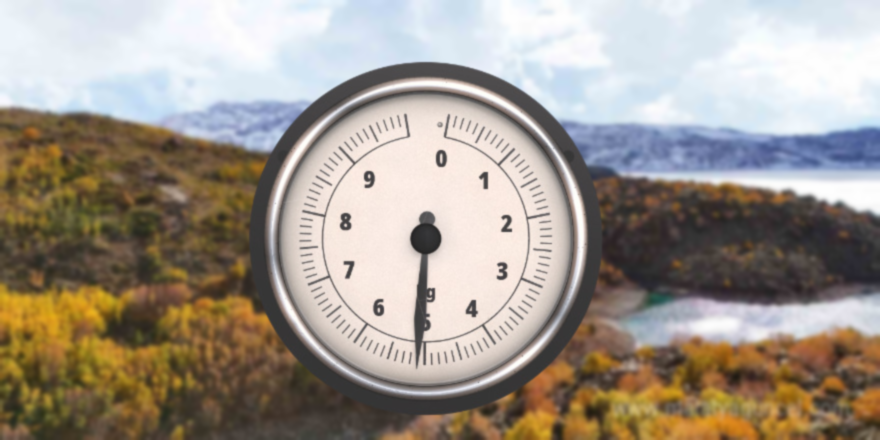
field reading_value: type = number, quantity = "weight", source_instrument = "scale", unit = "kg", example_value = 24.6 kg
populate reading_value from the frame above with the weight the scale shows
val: 5.1 kg
